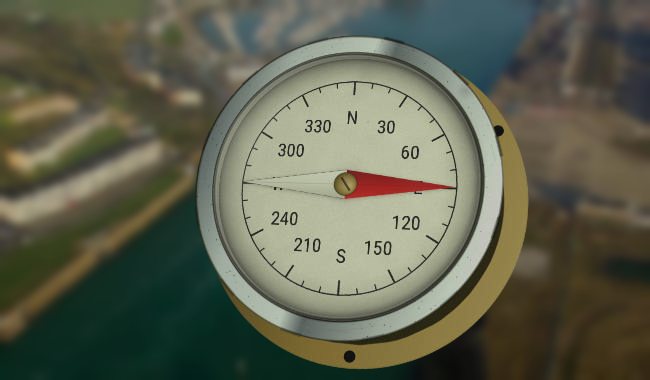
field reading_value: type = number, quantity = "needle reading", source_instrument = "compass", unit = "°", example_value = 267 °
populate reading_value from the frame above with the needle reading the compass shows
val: 90 °
